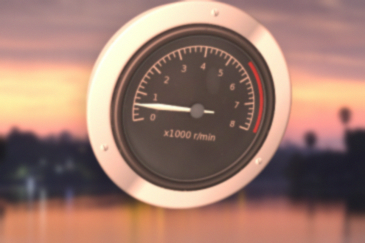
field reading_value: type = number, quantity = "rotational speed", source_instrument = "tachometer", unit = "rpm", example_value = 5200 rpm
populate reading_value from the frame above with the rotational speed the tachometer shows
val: 600 rpm
